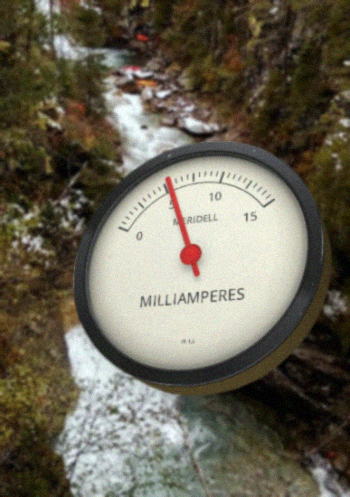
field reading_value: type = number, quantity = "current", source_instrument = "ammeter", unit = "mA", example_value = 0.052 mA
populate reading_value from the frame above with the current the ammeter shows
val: 5.5 mA
